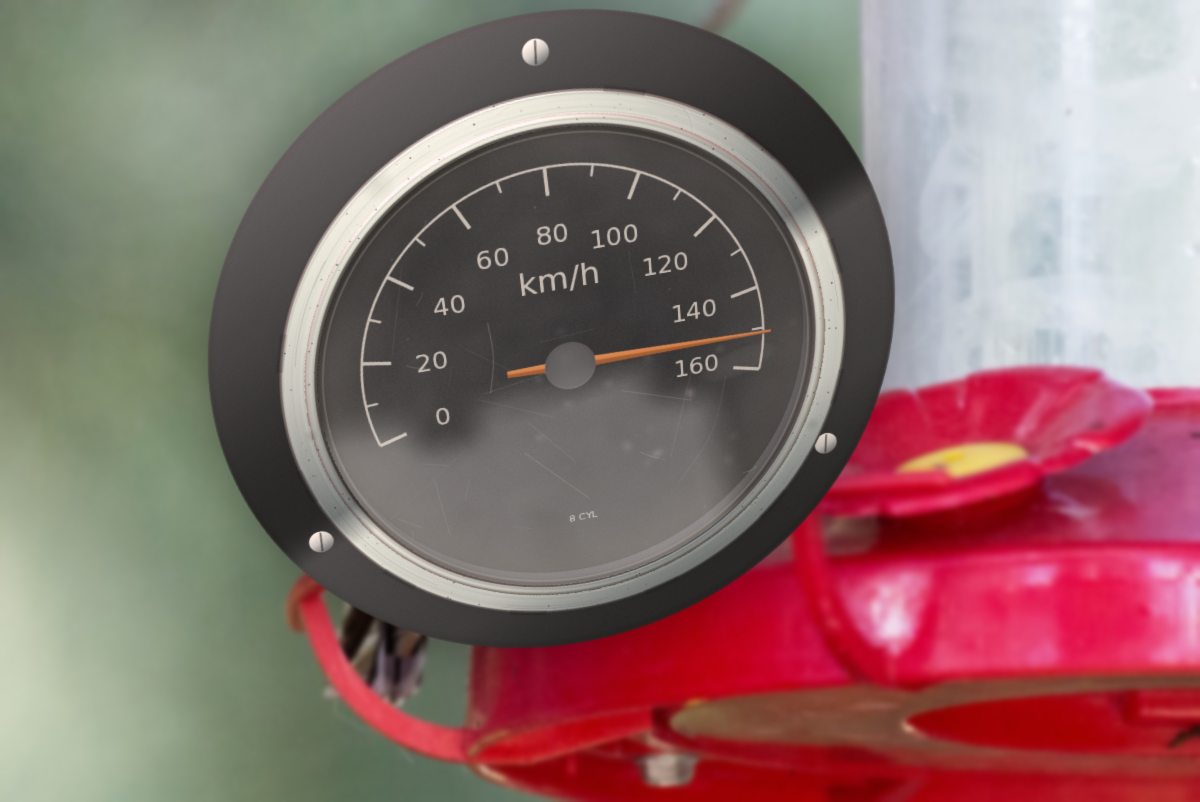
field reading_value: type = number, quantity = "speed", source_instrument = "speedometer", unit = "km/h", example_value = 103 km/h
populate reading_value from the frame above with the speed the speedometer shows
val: 150 km/h
